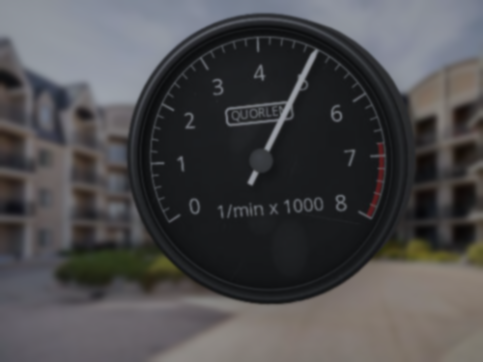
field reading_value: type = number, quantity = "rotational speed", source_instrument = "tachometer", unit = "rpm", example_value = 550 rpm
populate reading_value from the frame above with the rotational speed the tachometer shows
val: 5000 rpm
